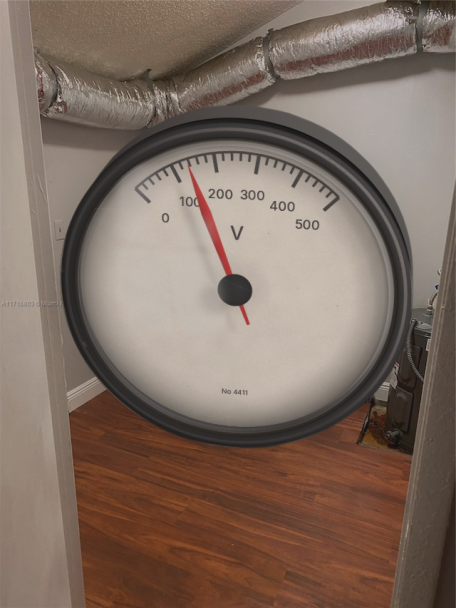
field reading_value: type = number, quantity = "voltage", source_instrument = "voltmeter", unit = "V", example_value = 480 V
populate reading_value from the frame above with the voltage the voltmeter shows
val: 140 V
